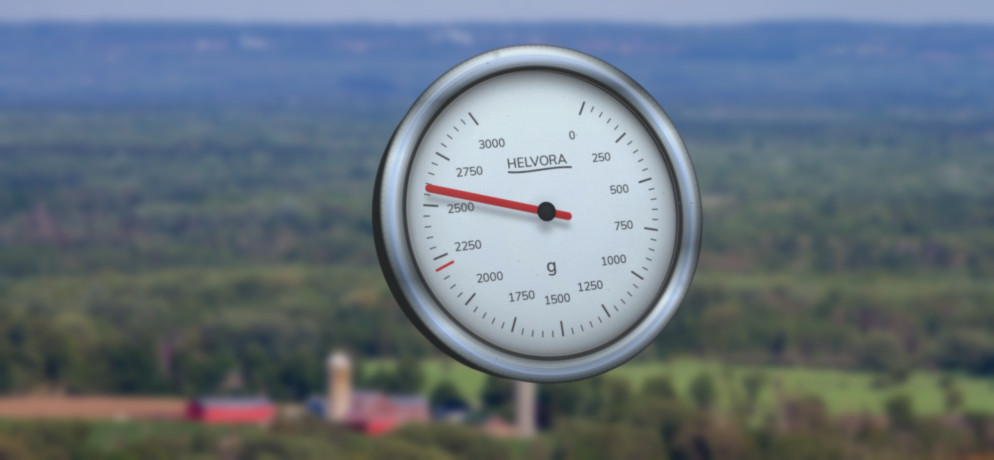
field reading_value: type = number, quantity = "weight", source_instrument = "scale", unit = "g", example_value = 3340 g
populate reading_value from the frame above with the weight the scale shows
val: 2575 g
